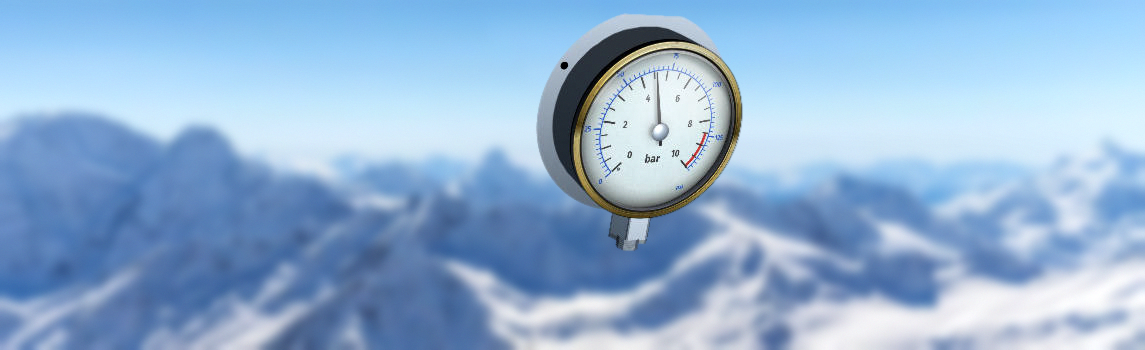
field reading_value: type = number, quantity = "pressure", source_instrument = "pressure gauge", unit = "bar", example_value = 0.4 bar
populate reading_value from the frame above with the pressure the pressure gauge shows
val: 4.5 bar
